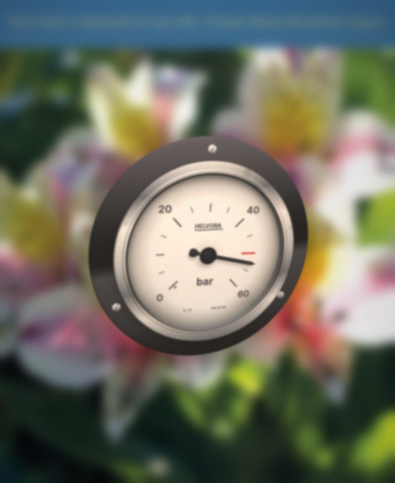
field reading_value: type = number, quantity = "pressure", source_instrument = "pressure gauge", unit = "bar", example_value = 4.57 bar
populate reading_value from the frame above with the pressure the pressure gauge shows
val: 52.5 bar
